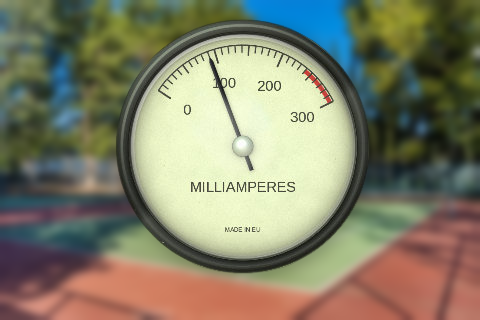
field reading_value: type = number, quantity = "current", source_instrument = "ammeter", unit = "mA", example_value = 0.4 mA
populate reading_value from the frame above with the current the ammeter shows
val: 90 mA
